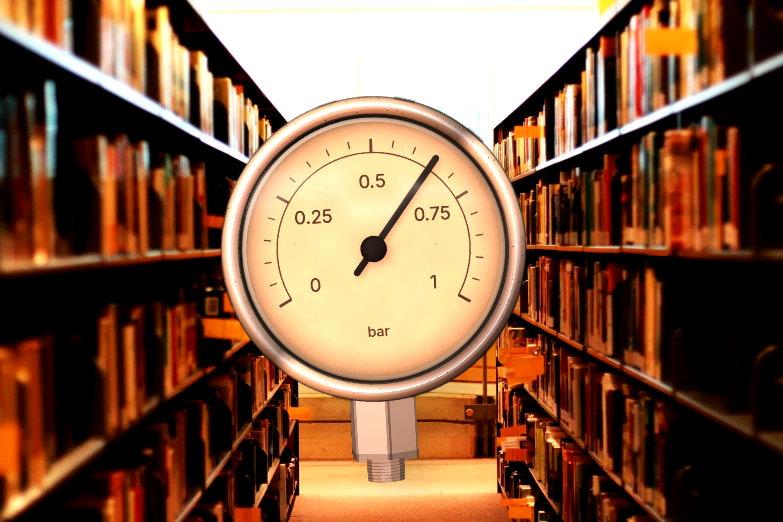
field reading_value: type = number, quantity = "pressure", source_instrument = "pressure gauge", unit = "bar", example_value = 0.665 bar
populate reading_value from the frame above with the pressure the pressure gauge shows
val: 0.65 bar
